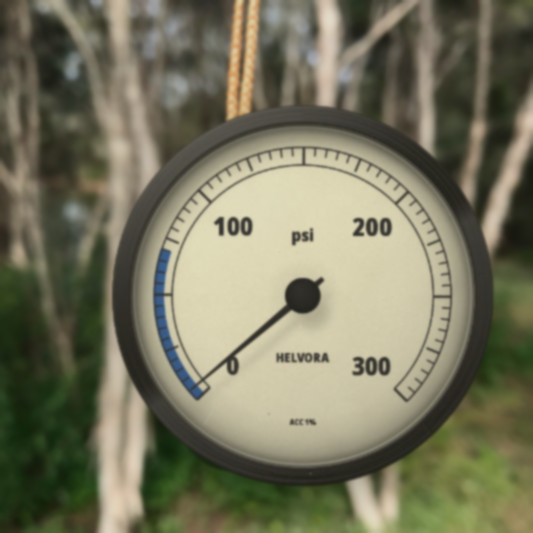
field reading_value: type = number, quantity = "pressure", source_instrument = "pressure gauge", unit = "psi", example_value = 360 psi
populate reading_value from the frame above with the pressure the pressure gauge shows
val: 5 psi
